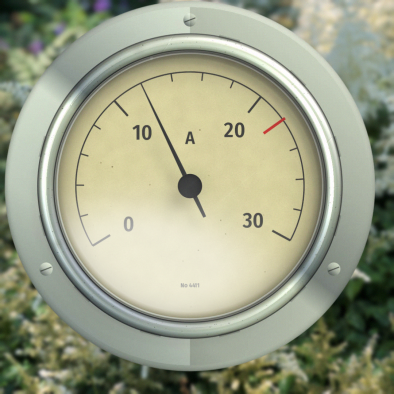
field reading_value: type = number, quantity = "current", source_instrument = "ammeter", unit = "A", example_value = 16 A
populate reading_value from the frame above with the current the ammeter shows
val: 12 A
